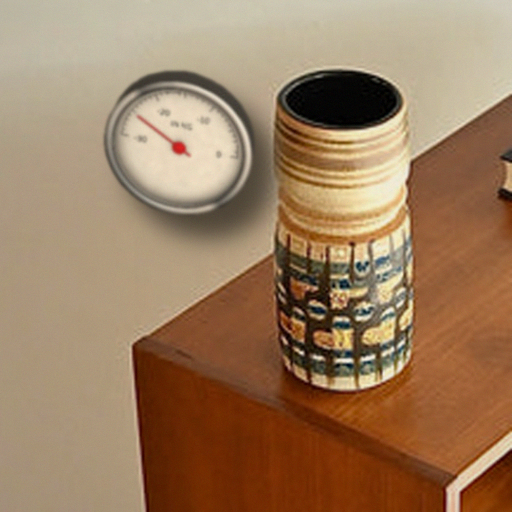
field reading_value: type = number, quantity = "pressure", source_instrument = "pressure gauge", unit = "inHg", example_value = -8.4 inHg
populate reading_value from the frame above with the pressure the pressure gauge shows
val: -25 inHg
